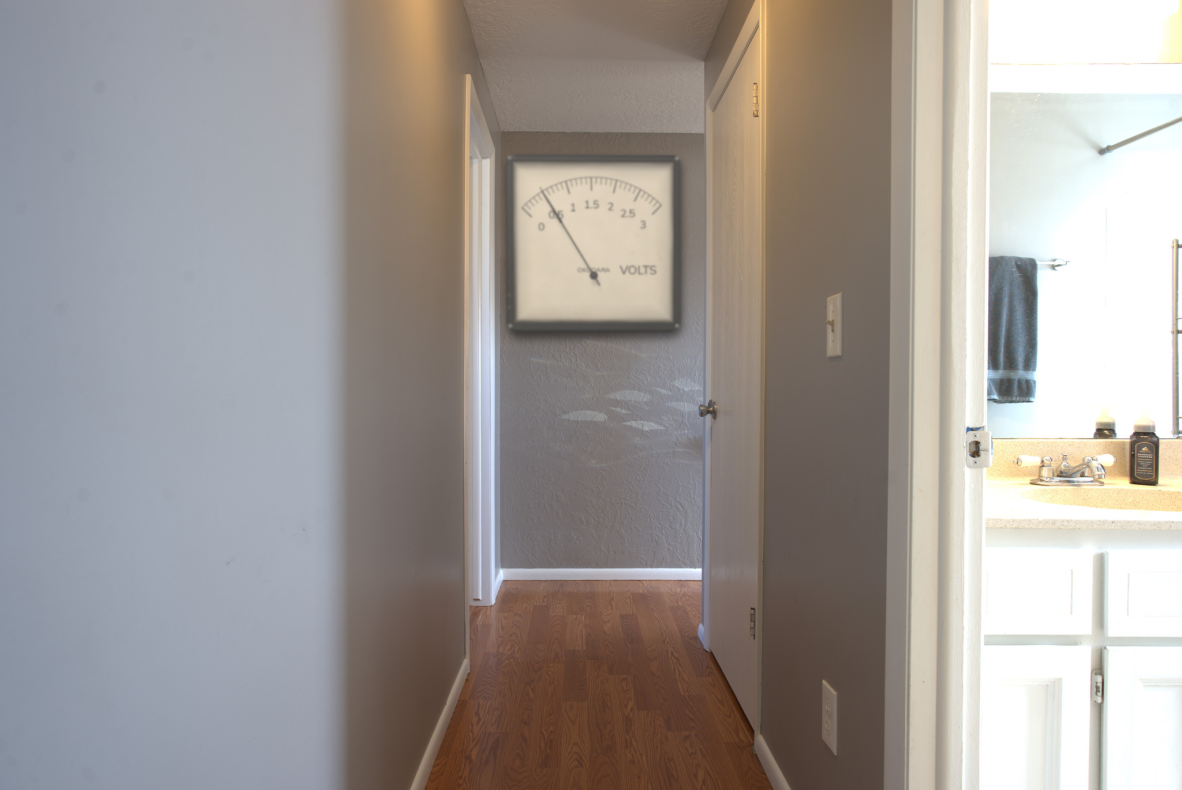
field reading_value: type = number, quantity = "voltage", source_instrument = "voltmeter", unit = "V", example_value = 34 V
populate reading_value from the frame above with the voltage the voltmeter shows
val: 0.5 V
